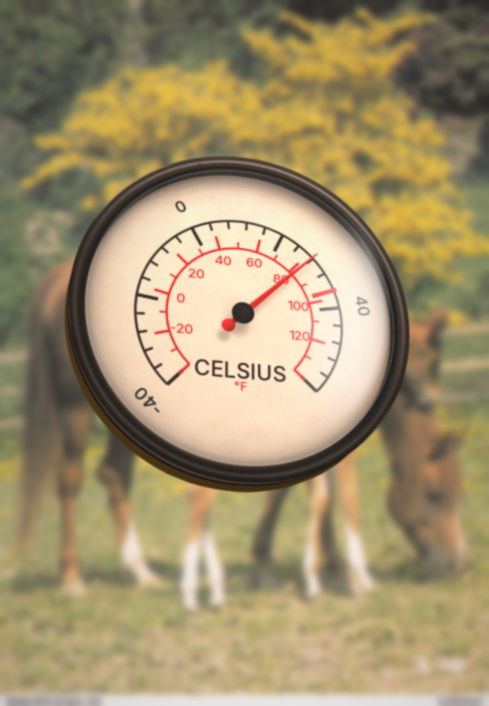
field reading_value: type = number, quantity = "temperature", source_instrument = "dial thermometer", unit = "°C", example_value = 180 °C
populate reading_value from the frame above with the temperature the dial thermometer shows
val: 28 °C
